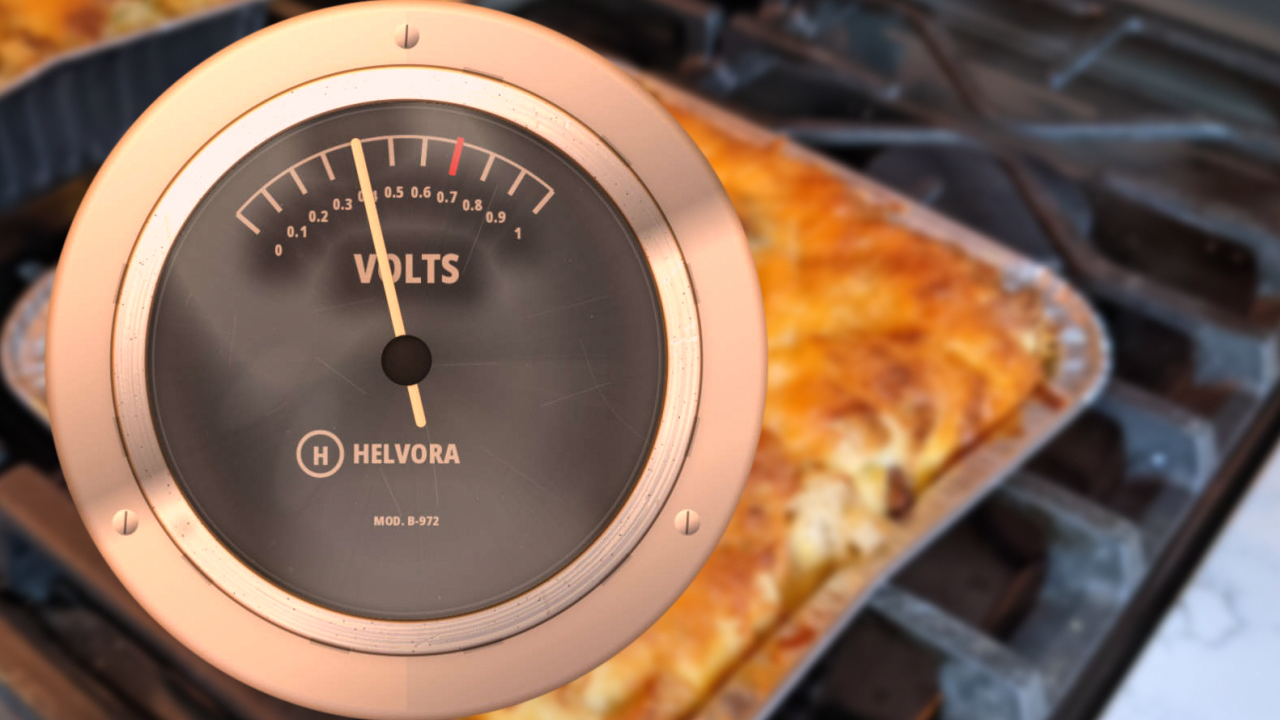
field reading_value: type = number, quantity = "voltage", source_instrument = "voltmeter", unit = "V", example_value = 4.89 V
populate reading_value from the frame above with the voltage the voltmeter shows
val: 0.4 V
